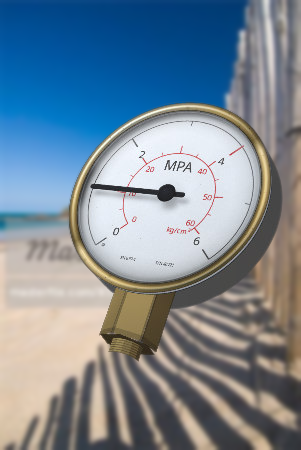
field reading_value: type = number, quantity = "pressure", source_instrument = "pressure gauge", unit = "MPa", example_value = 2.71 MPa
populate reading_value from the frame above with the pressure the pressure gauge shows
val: 1 MPa
